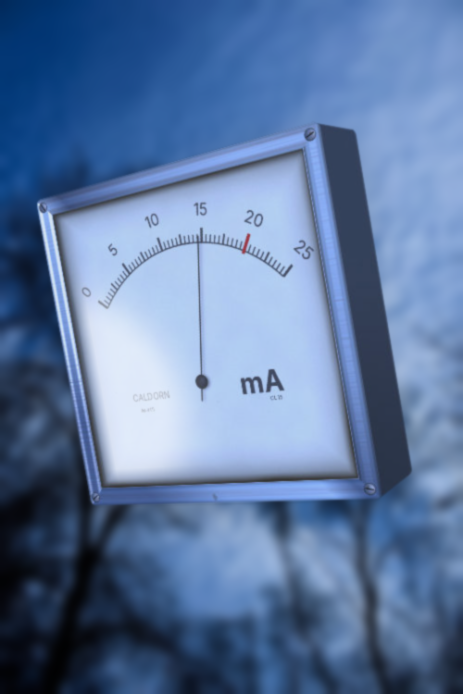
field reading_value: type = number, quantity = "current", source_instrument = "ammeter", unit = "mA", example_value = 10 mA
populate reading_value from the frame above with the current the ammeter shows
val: 15 mA
